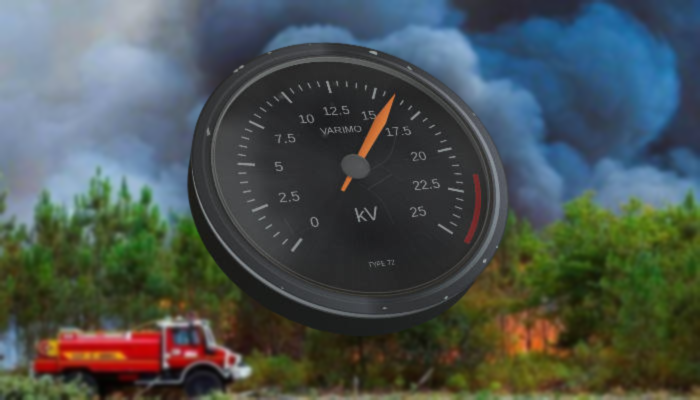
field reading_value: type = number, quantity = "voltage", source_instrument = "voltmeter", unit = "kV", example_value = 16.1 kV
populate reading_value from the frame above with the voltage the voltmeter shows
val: 16 kV
